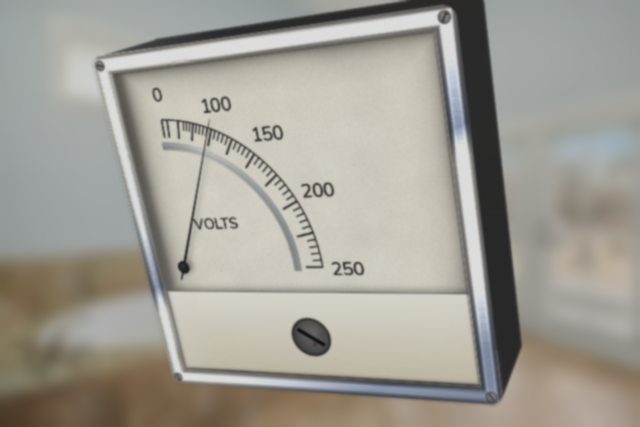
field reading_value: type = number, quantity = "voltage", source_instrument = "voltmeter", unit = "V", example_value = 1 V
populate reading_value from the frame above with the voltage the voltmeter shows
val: 100 V
